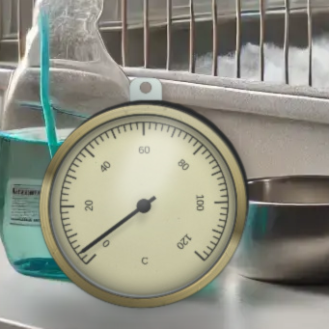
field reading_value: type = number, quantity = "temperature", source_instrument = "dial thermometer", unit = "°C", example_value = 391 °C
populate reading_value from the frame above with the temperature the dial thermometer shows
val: 4 °C
